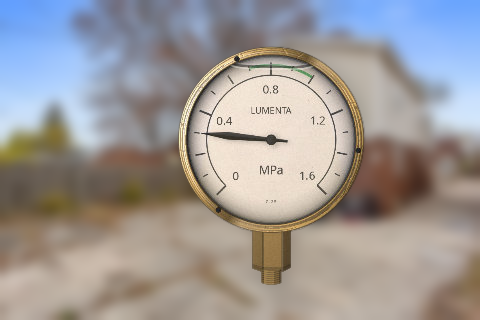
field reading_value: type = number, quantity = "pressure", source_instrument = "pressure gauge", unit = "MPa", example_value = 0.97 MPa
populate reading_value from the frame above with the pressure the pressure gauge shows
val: 0.3 MPa
